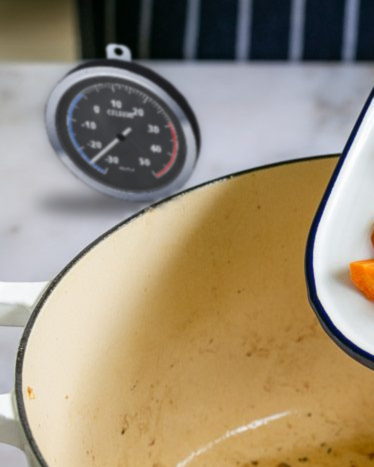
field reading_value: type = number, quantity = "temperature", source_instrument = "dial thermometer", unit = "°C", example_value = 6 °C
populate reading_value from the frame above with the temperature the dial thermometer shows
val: -25 °C
